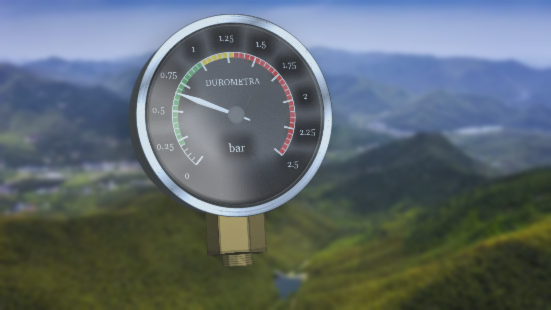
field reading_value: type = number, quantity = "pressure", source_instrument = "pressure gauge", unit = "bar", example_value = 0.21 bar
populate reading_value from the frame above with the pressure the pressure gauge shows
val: 0.65 bar
